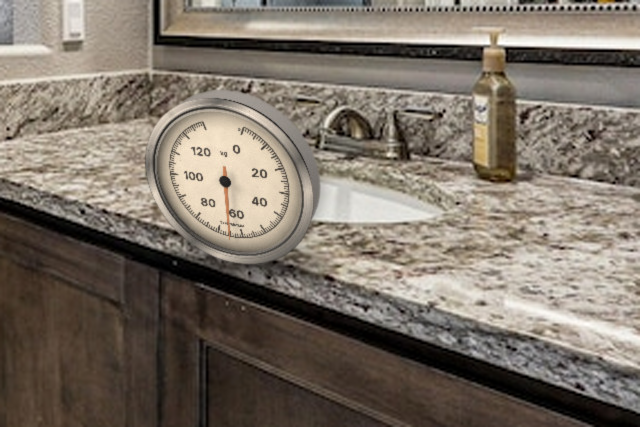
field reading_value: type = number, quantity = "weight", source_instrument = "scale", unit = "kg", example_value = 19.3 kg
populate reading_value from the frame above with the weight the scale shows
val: 65 kg
